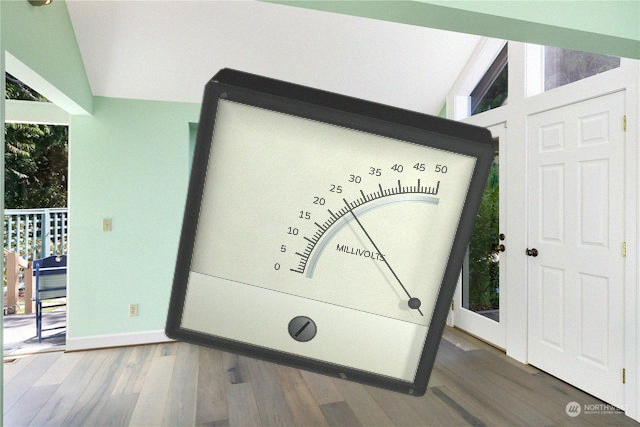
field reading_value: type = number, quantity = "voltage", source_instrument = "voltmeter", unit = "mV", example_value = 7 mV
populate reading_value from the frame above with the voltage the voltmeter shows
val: 25 mV
